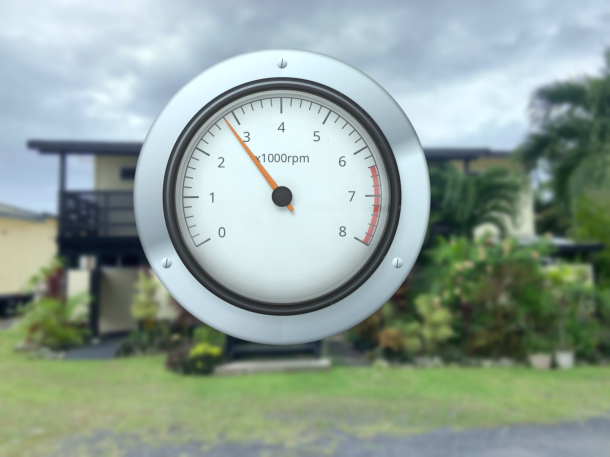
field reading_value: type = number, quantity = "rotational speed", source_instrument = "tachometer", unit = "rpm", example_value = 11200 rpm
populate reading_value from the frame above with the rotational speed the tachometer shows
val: 2800 rpm
